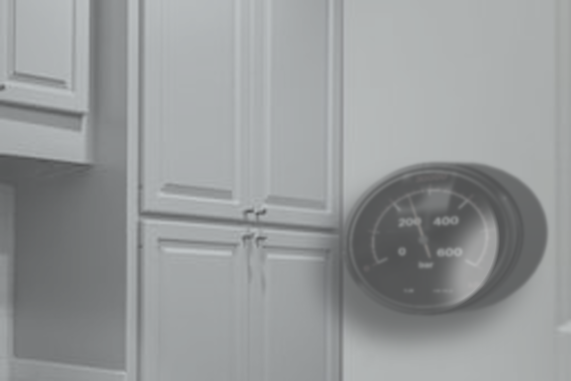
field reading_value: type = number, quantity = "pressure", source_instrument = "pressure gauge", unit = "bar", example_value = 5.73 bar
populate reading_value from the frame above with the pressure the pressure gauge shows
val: 250 bar
